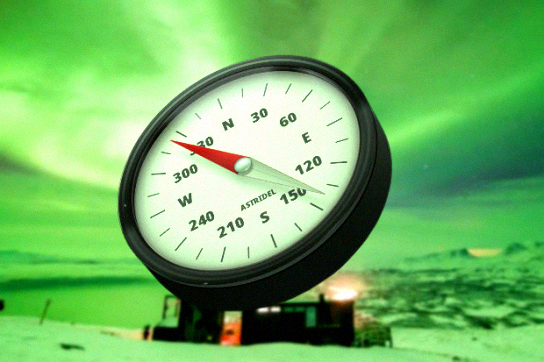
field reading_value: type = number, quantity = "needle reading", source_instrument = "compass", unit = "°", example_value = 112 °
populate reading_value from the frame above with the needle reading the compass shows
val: 322.5 °
